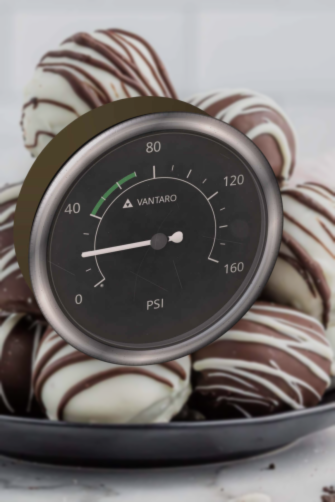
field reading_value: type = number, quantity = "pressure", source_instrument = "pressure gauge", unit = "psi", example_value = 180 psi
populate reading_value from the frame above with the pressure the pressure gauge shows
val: 20 psi
